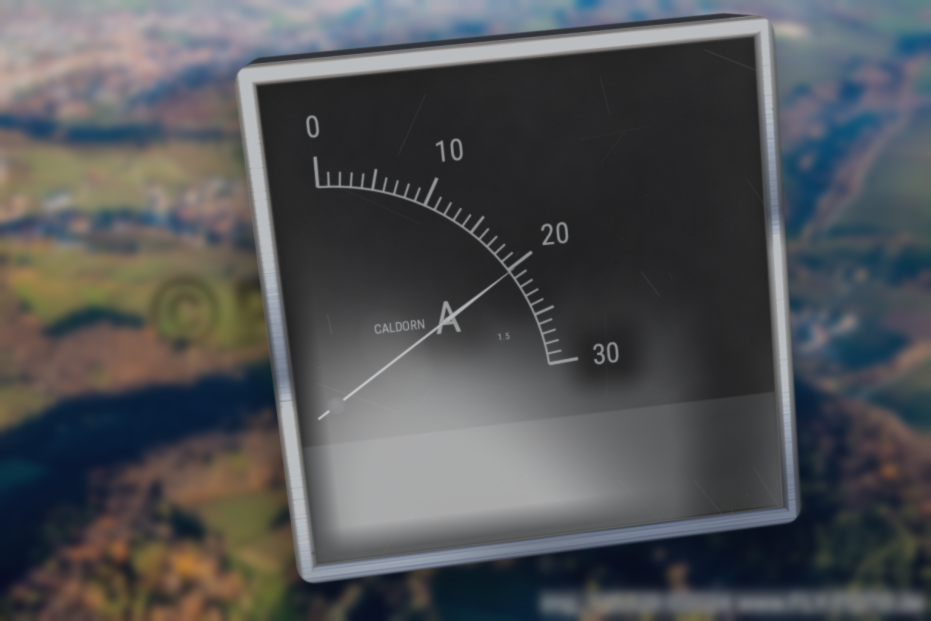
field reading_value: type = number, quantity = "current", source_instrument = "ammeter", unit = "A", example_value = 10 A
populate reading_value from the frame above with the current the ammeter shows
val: 20 A
